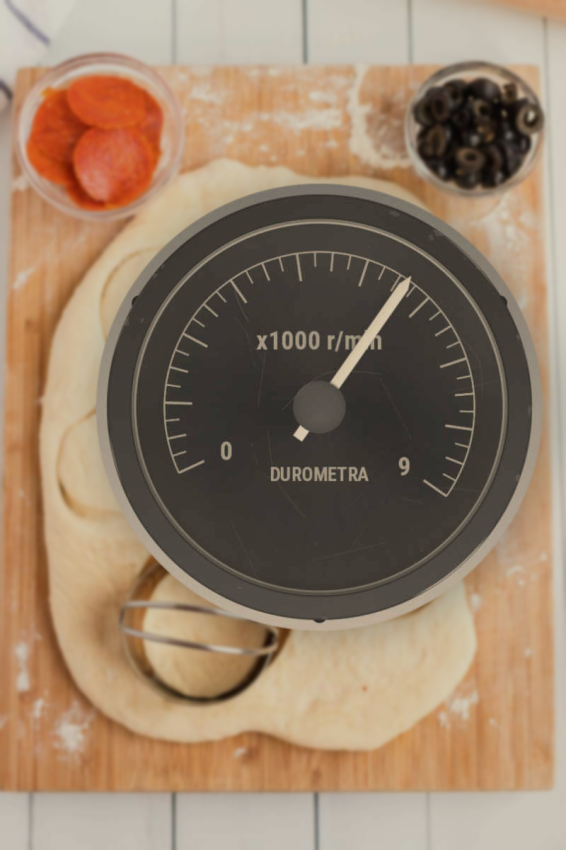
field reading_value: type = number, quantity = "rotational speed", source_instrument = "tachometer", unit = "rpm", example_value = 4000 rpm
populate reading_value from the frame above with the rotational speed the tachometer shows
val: 5625 rpm
